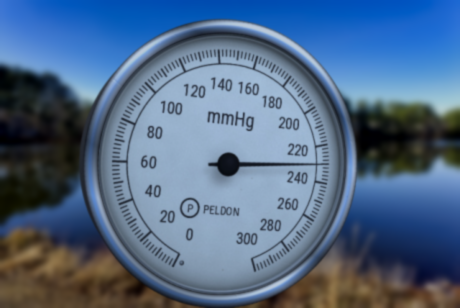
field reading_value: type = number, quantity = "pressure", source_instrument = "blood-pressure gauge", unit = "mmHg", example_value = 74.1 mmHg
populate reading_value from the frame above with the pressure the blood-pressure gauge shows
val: 230 mmHg
